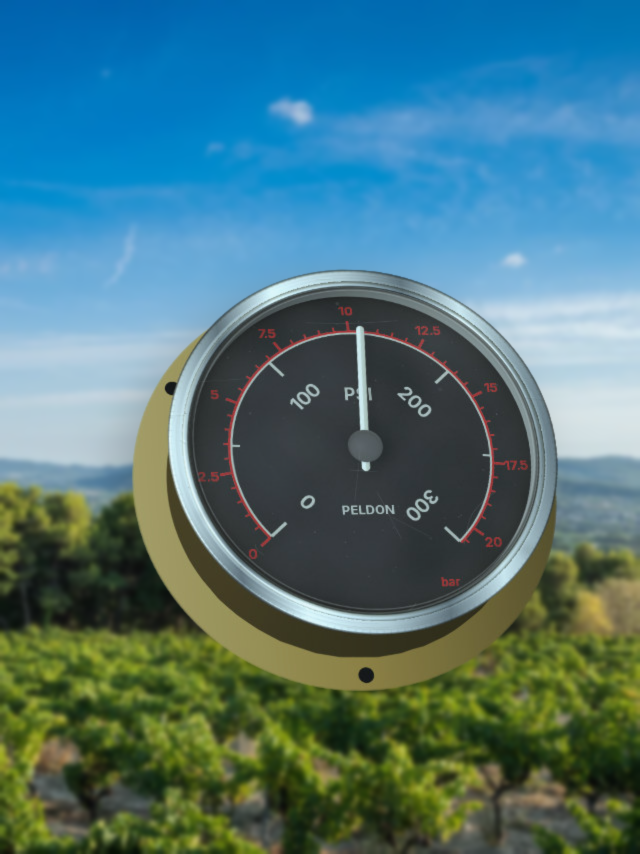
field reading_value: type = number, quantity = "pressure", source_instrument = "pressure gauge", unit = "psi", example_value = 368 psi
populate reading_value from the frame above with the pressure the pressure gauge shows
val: 150 psi
